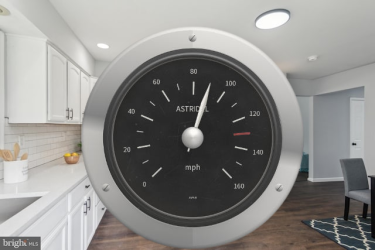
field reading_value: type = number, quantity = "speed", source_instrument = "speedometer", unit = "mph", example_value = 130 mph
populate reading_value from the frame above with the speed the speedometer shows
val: 90 mph
